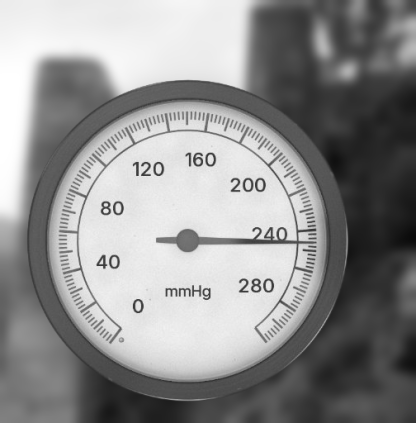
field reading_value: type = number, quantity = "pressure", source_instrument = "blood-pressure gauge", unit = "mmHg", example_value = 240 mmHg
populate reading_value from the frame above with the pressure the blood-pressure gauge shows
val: 246 mmHg
